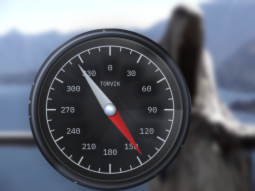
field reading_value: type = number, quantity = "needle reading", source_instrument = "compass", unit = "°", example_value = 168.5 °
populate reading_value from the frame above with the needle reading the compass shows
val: 145 °
